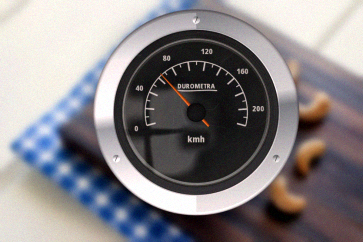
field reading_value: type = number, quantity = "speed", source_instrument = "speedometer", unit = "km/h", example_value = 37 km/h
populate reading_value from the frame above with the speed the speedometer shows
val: 65 km/h
